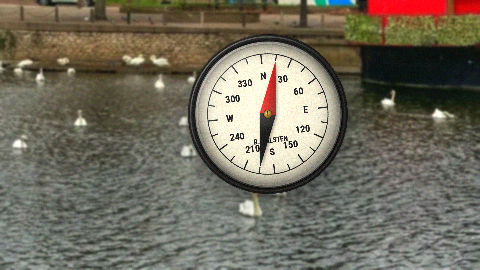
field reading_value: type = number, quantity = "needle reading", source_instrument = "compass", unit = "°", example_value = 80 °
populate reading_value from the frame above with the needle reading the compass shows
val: 15 °
